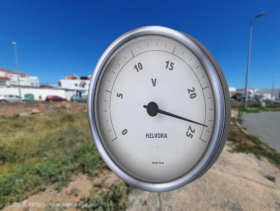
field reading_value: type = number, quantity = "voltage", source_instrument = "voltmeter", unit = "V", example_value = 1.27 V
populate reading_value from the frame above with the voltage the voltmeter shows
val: 23.5 V
